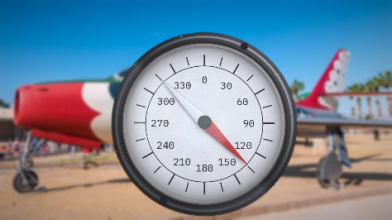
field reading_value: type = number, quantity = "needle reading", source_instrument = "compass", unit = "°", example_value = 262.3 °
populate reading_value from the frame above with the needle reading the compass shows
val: 135 °
